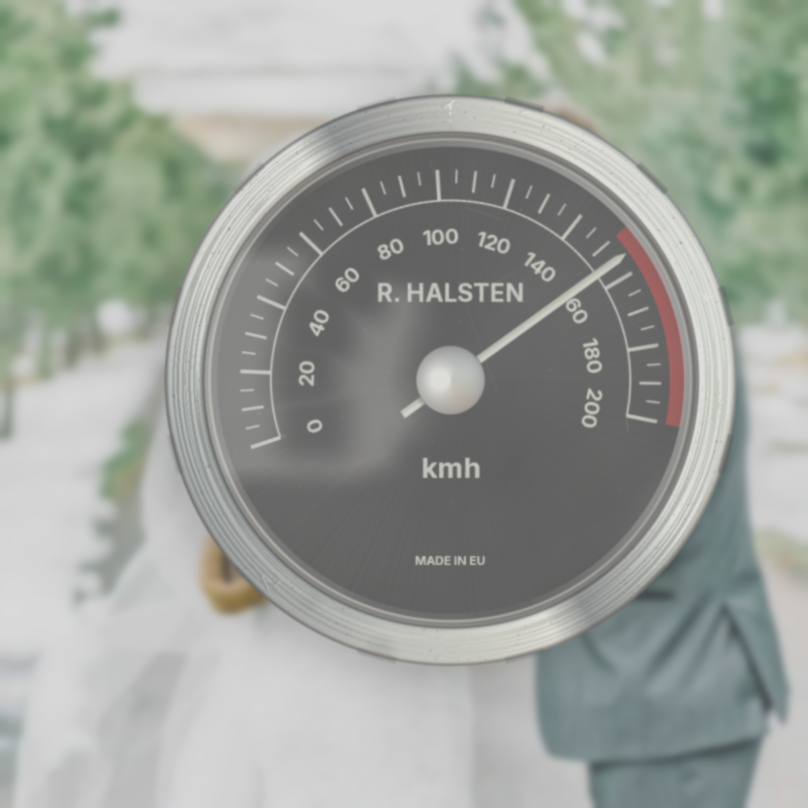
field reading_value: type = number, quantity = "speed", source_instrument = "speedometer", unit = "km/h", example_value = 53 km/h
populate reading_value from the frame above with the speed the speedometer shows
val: 155 km/h
